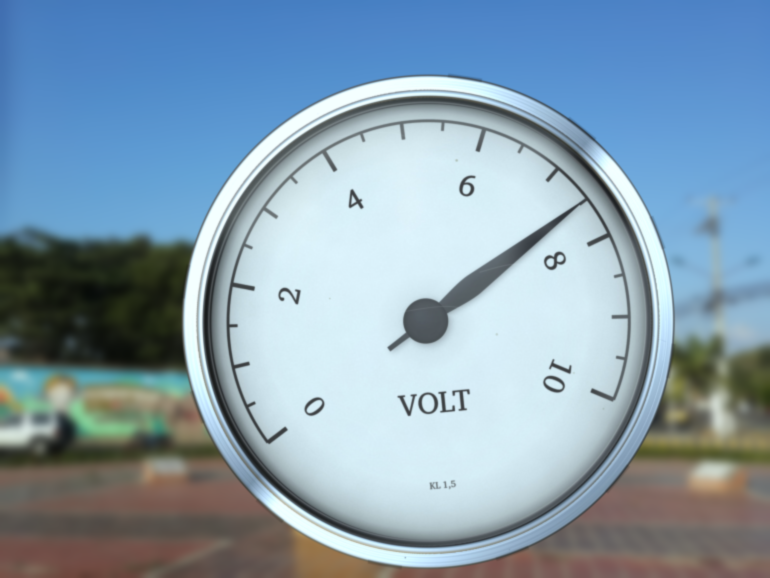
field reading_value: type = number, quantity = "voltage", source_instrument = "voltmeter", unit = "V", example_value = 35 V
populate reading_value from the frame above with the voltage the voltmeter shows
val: 7.5 V
